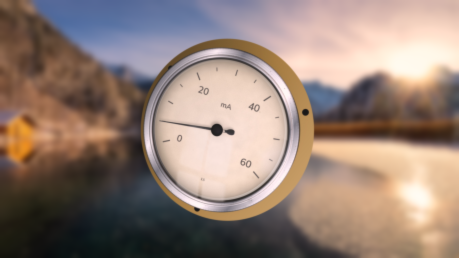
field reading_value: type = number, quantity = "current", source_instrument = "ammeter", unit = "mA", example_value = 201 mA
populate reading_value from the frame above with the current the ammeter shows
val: 5 mA
